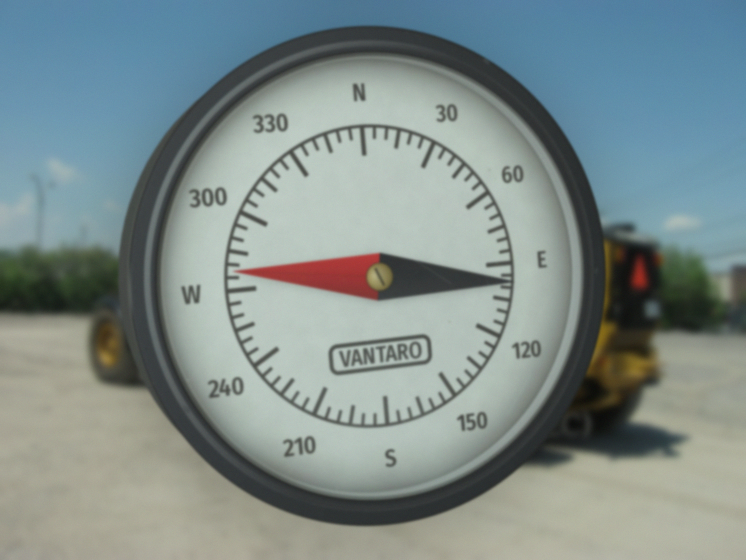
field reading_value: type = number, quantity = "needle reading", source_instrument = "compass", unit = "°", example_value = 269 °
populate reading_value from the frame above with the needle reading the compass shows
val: 277.5 °
